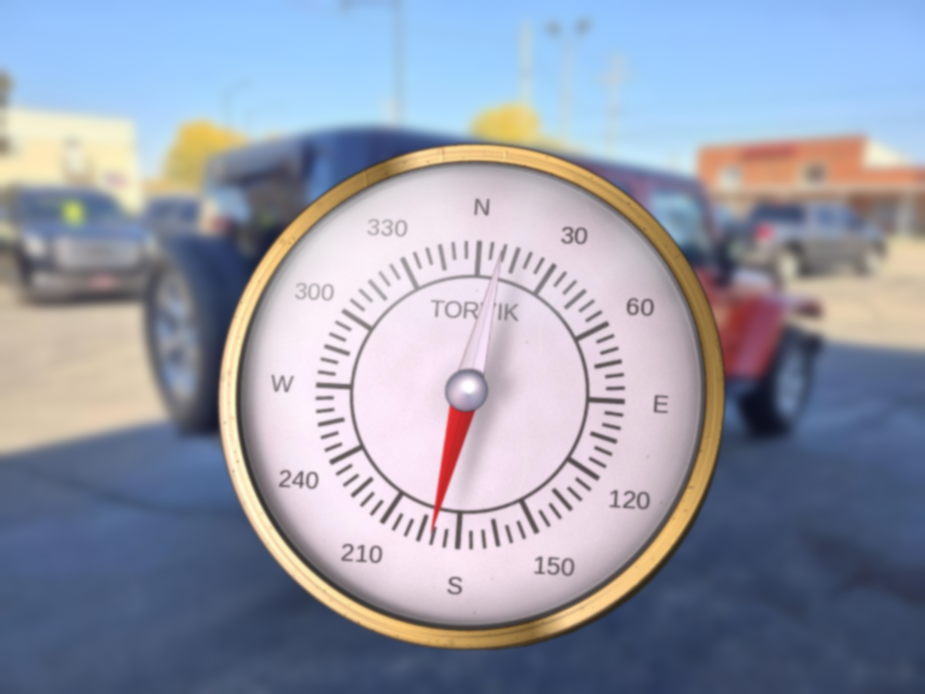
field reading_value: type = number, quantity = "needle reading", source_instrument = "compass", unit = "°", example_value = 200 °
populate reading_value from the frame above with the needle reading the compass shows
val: 190 °
